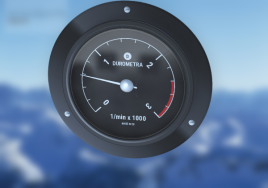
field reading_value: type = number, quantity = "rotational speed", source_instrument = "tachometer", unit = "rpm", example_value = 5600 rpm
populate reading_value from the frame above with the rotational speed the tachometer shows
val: 600 rpm
